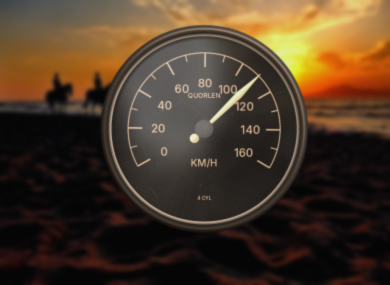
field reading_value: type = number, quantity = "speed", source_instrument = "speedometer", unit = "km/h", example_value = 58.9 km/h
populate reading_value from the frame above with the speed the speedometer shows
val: 110 km/h
